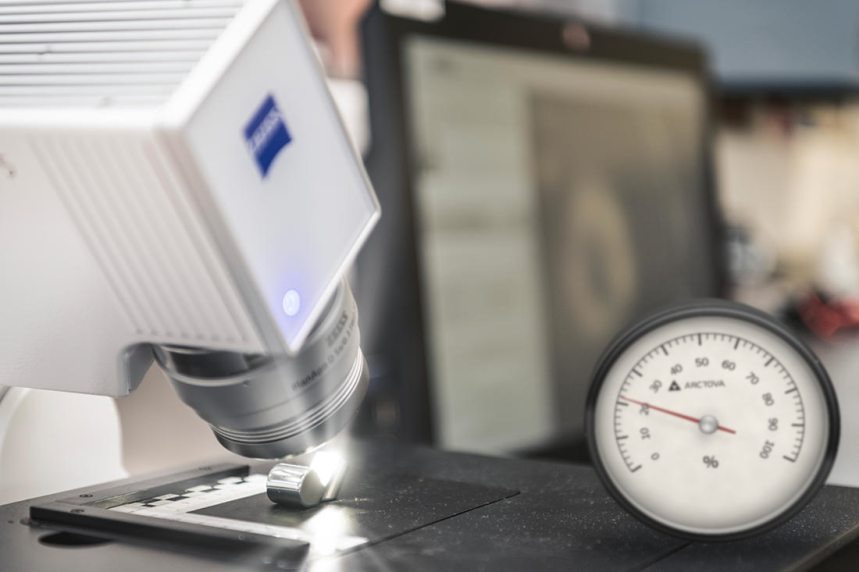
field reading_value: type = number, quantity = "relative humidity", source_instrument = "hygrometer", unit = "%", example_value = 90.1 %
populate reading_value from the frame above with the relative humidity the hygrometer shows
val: 22 %
